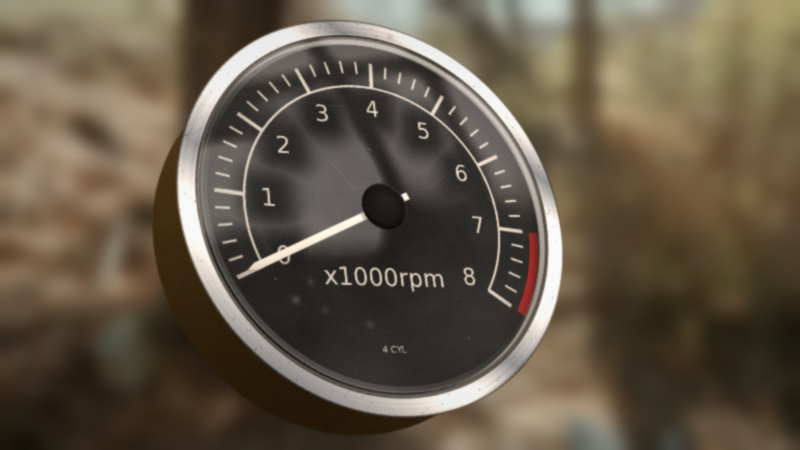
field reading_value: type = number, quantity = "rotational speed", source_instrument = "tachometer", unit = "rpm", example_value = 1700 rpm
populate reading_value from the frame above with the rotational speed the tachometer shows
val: 0 rpm
